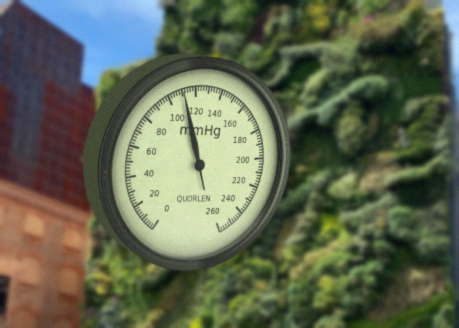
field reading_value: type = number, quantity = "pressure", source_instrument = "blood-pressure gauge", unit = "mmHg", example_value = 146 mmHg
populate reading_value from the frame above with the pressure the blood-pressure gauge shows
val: 110 mmHg
